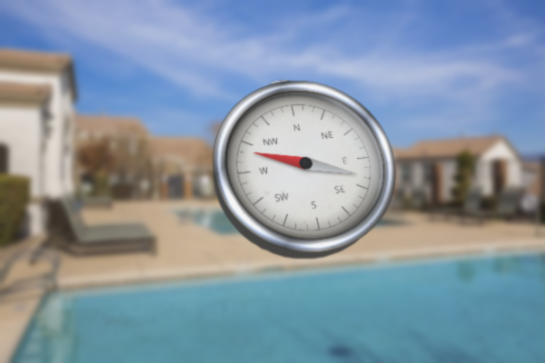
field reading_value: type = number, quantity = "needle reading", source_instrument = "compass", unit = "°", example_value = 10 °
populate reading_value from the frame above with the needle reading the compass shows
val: 290 °
